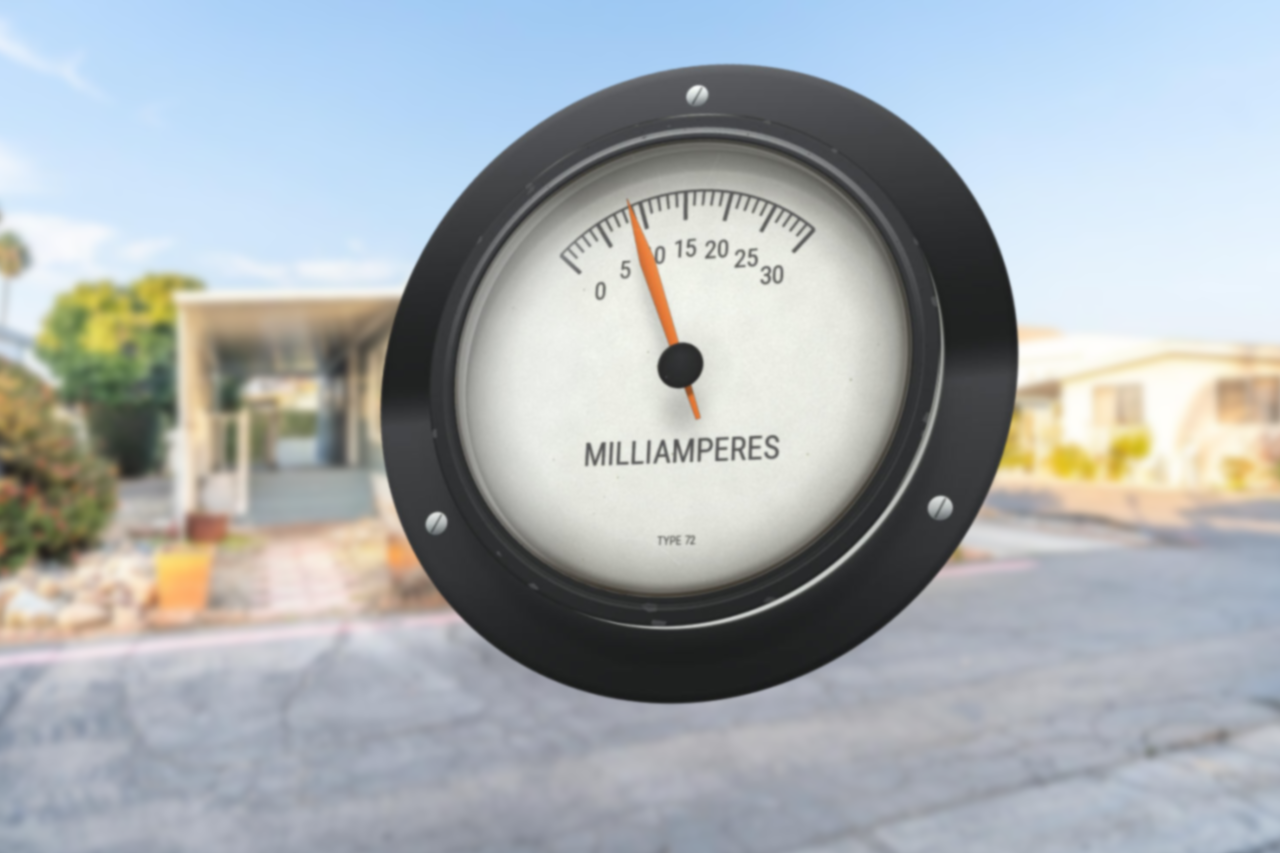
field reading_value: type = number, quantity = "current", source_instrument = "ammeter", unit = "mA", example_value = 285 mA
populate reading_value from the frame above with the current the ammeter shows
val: 9 mA
